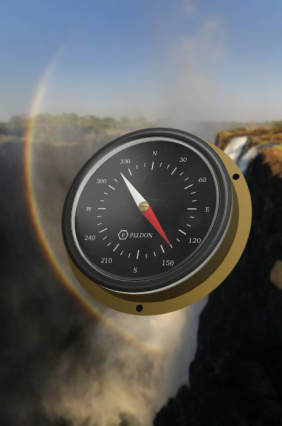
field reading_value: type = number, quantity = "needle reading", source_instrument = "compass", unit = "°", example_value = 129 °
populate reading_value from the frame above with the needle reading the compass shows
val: 140 °
